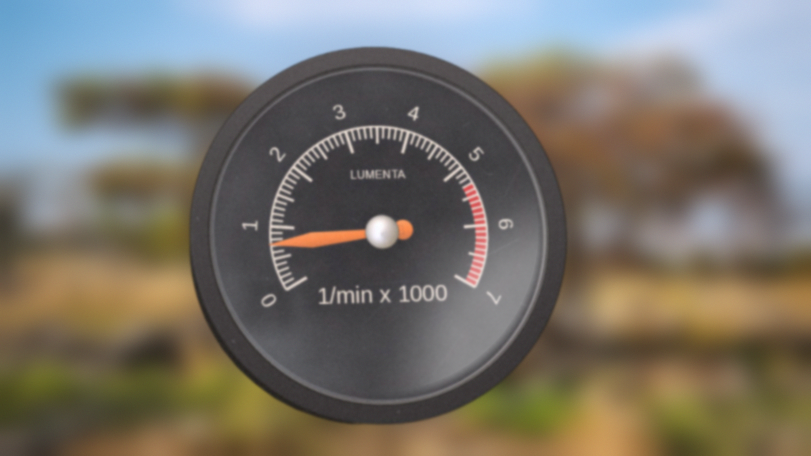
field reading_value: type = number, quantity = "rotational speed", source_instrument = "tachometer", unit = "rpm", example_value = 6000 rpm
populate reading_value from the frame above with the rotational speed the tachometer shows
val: 700 rpm
